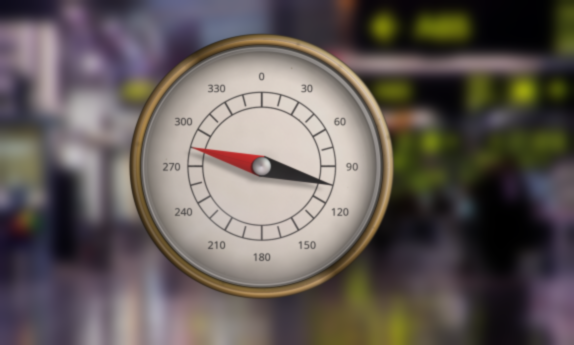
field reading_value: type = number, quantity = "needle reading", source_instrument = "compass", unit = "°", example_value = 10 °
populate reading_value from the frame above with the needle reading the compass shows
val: 285 °
